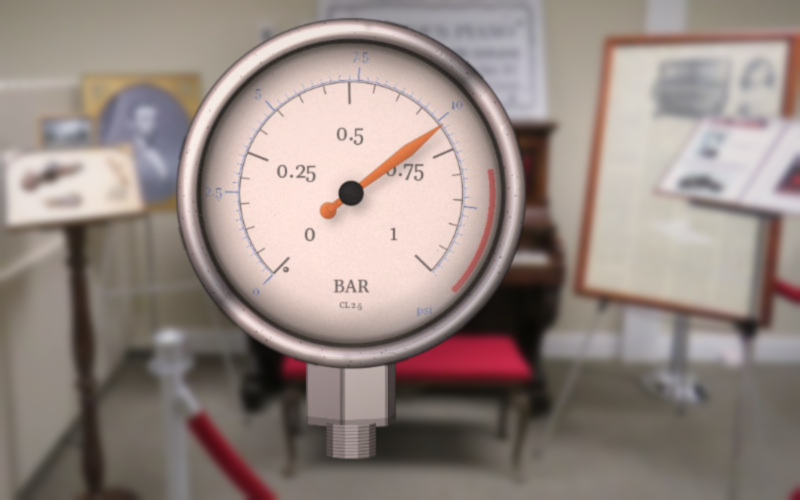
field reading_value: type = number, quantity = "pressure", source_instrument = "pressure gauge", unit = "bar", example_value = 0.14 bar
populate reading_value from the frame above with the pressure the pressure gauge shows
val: 0.7 bar
